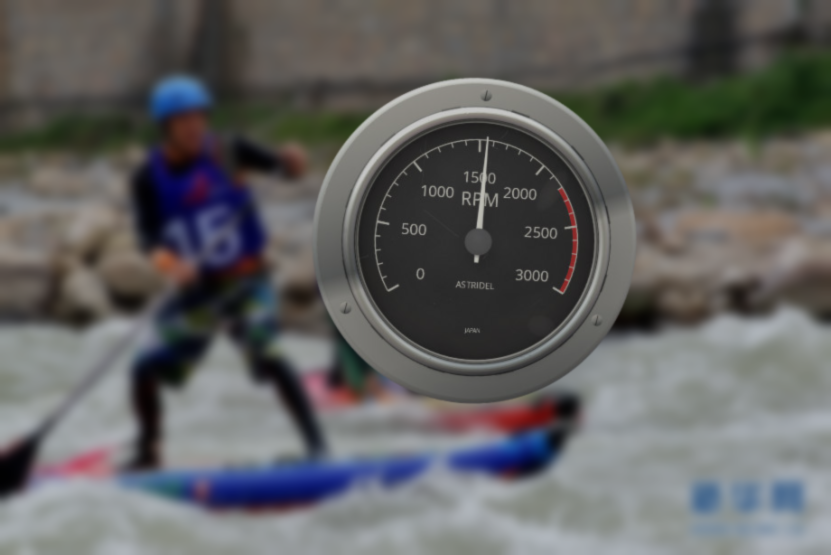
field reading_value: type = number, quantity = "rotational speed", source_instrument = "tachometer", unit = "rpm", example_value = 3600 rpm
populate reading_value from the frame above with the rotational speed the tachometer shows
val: 1550 rpm
